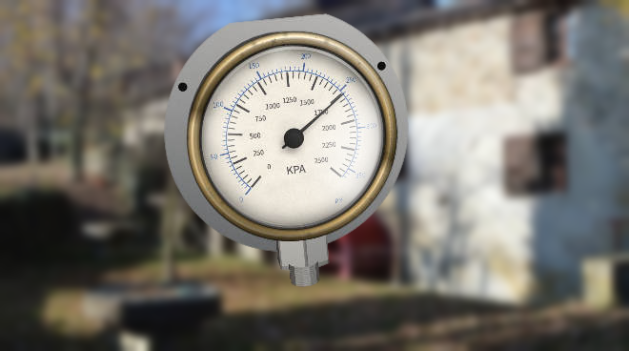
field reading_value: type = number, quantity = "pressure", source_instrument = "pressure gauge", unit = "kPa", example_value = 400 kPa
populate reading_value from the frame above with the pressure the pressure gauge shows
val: 1750 kPa
